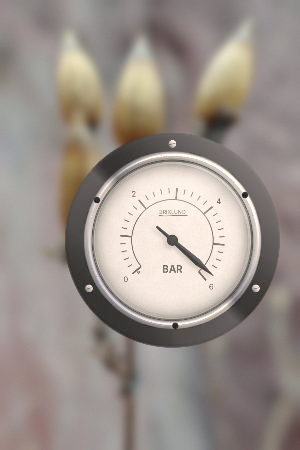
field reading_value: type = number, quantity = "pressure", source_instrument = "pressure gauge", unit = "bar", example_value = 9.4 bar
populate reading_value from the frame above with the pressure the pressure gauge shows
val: 5.8 bar
